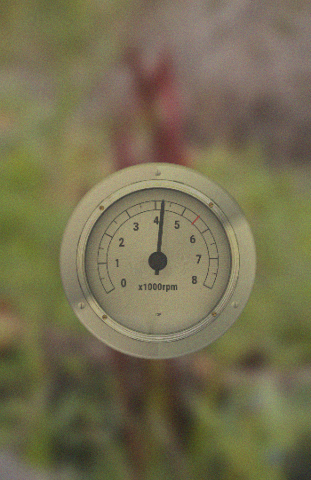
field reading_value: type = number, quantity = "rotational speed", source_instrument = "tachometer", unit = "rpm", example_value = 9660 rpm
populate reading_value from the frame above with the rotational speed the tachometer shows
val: 4250 rpm
